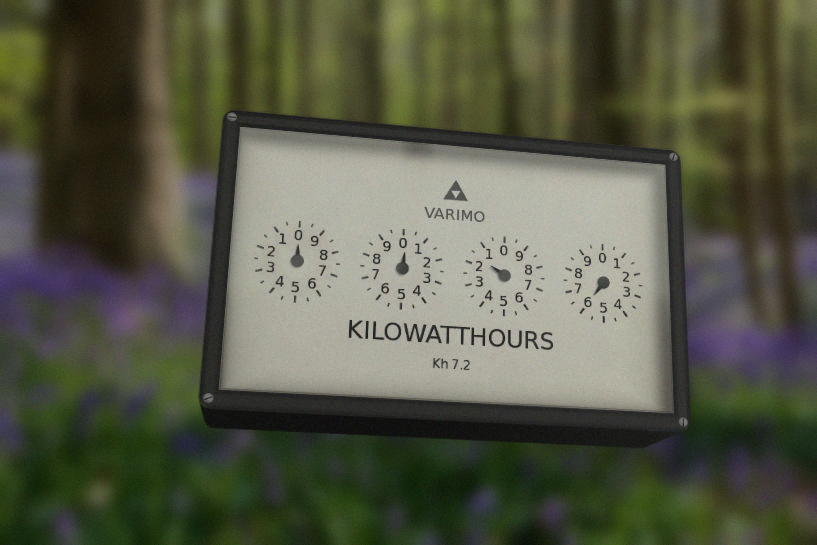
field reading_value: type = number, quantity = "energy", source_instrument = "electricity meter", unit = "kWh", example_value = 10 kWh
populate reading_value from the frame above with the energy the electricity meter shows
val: 16 kWh
